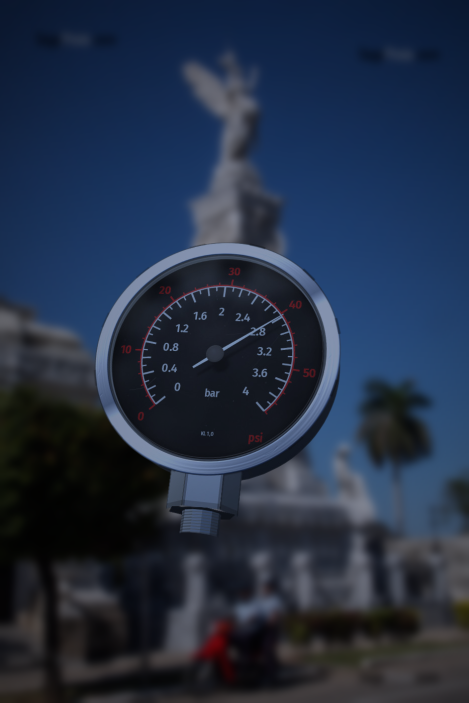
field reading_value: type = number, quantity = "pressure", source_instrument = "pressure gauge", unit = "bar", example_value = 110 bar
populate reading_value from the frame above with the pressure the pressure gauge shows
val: 2.8 bar
